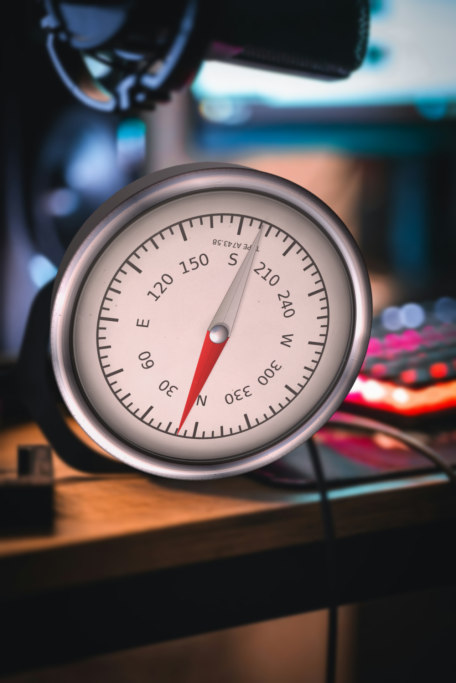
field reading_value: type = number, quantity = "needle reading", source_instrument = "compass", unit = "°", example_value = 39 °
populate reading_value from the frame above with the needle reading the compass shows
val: 10 °
